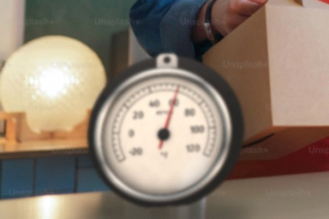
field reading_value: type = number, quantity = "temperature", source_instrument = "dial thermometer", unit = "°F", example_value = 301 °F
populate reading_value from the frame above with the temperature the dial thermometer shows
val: 60 °F
